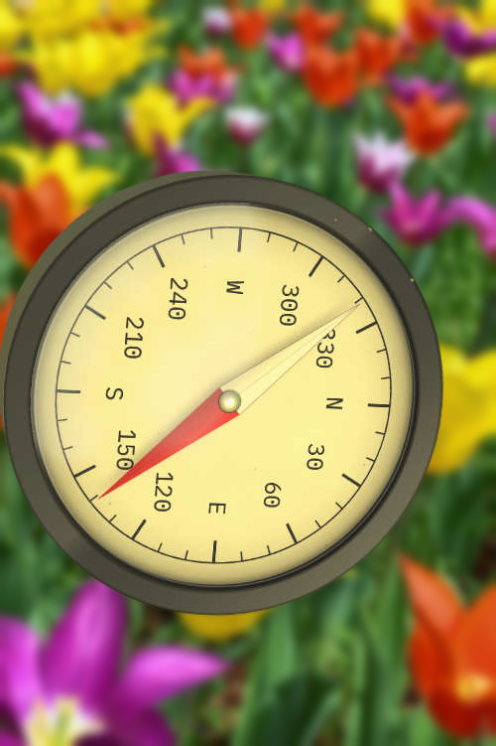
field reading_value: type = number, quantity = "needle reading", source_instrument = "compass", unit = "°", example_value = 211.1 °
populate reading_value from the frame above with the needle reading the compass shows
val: 140 °
